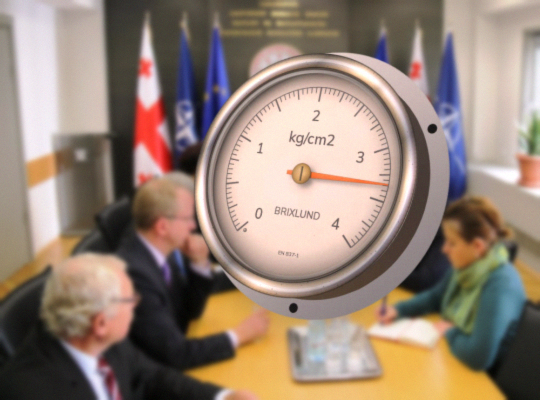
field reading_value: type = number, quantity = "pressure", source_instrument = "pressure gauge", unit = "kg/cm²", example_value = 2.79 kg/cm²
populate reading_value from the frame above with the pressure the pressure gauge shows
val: 3.35 kg/cm²
